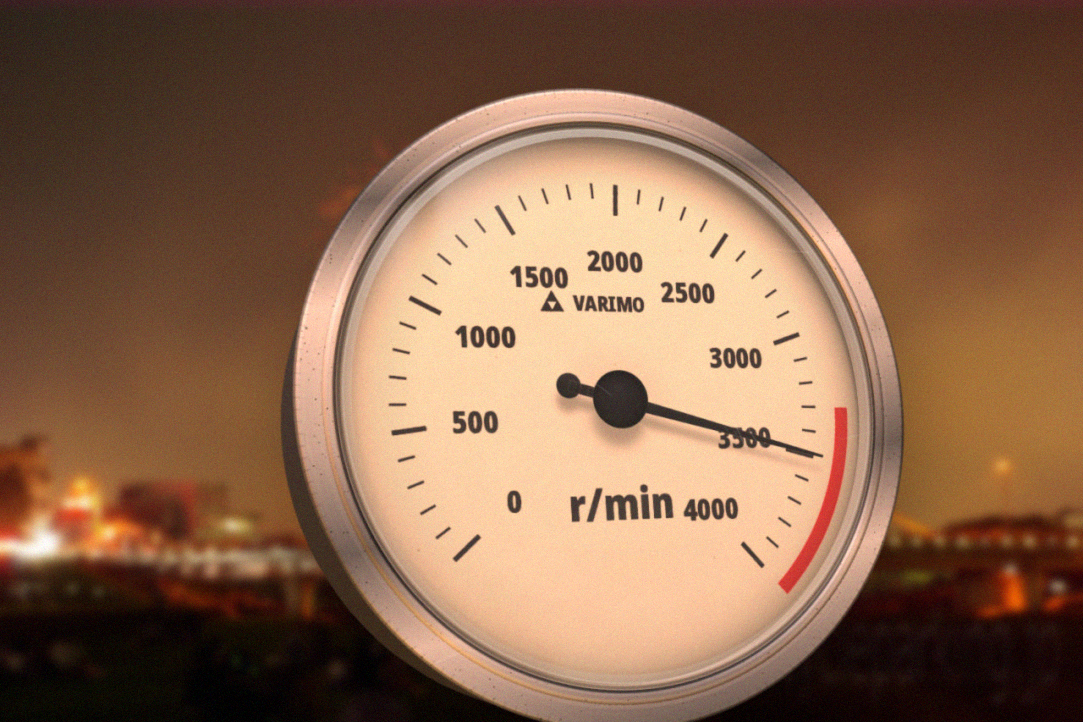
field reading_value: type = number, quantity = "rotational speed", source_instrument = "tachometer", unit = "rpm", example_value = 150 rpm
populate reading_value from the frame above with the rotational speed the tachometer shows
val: 3500 rpm
